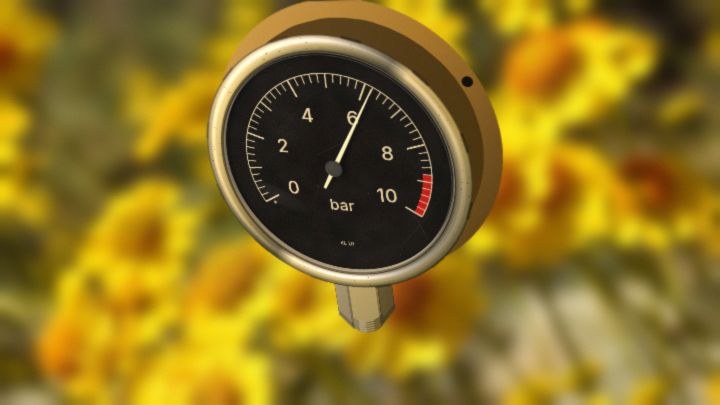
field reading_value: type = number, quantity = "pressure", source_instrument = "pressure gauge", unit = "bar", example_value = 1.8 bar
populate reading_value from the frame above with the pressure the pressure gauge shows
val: 6.2 bar
